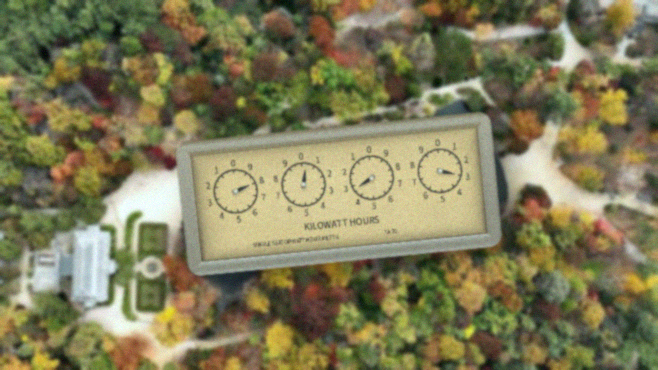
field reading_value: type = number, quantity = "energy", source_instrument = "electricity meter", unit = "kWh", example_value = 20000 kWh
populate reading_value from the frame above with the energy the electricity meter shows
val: 8033 kWh
